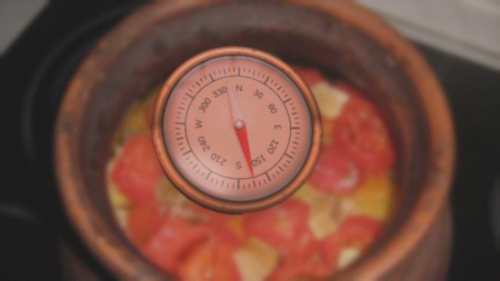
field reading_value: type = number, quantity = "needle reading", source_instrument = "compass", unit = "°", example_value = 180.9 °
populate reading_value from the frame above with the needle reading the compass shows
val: 165 °
